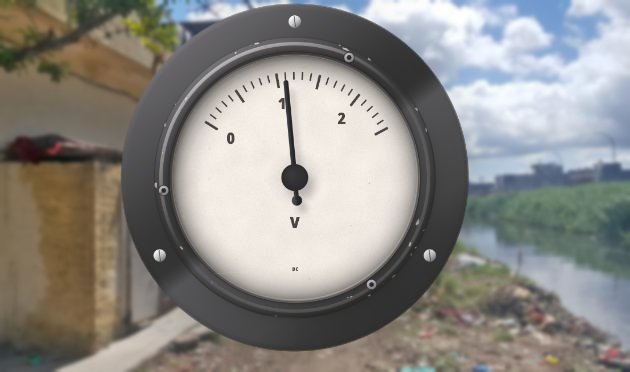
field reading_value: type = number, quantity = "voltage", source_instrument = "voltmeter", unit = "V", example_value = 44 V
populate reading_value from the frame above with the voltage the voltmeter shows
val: 1.1 V
